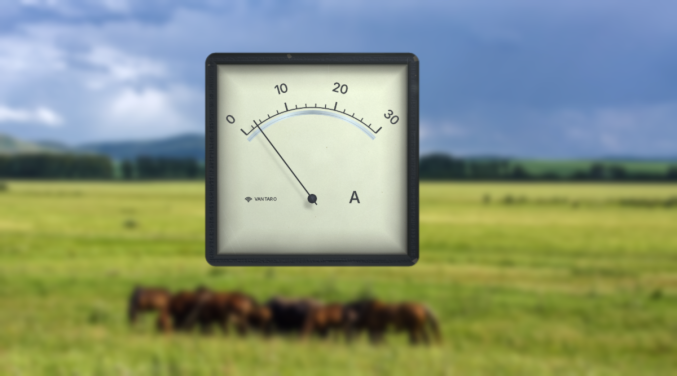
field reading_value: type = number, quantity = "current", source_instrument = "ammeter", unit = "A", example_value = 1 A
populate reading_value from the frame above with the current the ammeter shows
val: 3 A
